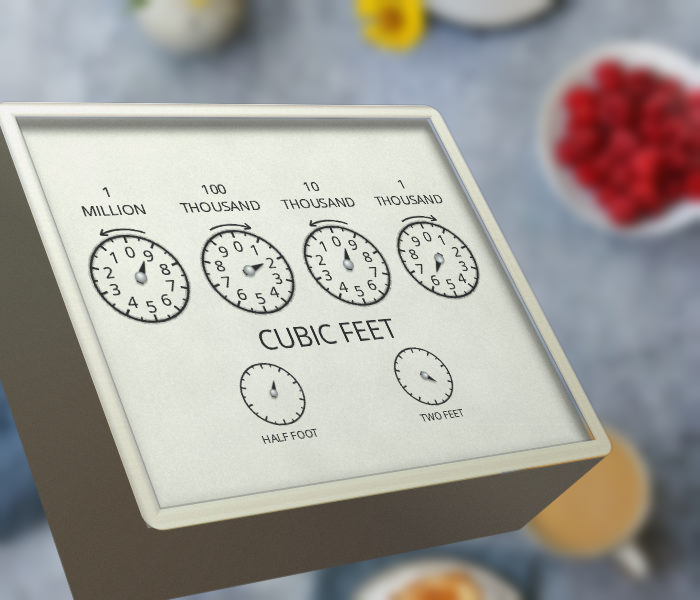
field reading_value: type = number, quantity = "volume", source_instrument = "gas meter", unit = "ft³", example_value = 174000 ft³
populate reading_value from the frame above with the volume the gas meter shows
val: 919600 ft³
